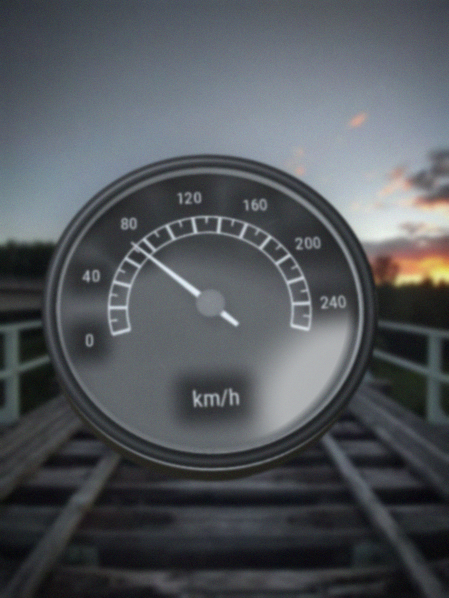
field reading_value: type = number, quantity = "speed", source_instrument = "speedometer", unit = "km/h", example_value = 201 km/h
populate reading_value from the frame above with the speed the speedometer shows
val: 70 km/h
